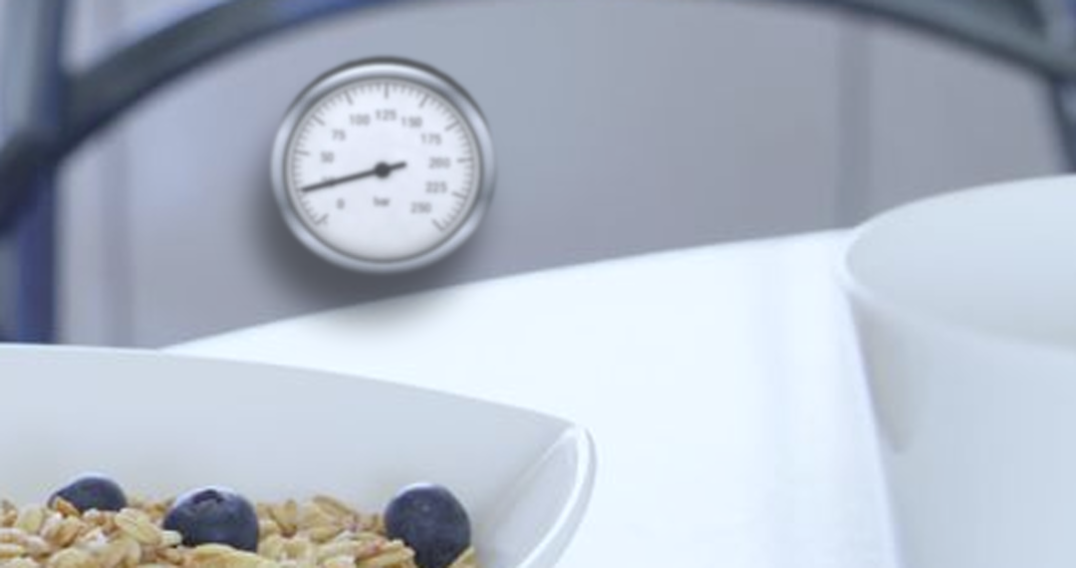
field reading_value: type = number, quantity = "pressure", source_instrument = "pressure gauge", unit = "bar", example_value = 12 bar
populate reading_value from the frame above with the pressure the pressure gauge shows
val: 25 bar
